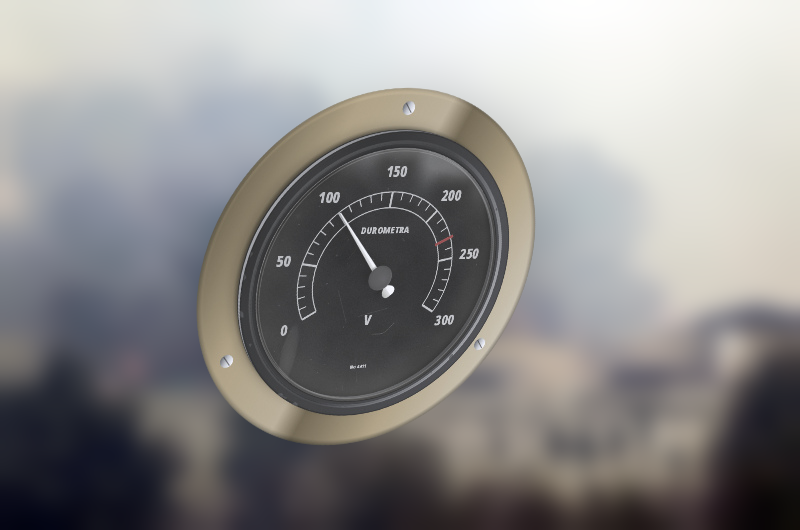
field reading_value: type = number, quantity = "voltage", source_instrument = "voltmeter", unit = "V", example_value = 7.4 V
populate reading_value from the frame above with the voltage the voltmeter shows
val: 100 V
